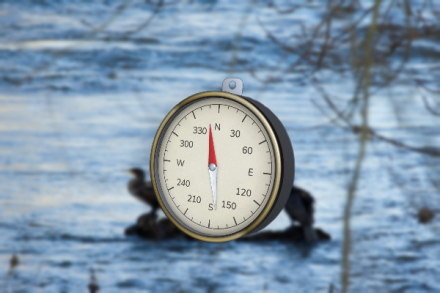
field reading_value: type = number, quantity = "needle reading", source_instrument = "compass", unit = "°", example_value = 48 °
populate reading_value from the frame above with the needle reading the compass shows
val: 350 °
